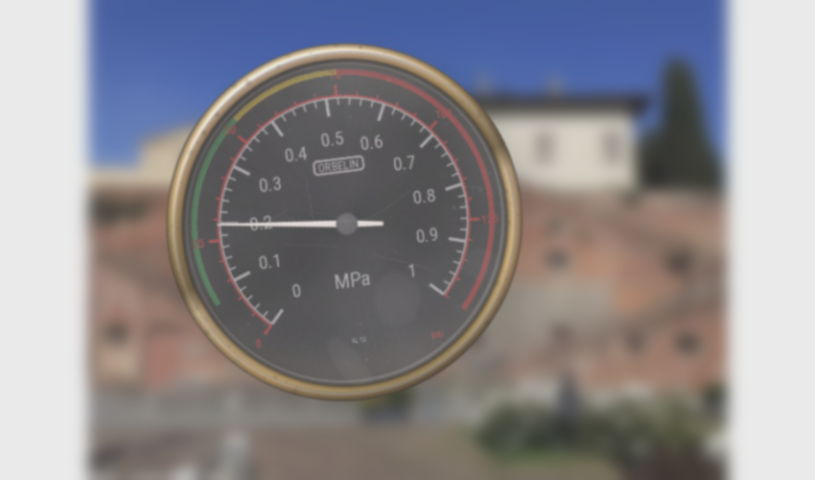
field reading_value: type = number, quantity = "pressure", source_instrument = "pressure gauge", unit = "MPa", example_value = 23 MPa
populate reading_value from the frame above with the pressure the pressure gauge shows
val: 0.2 MPa
